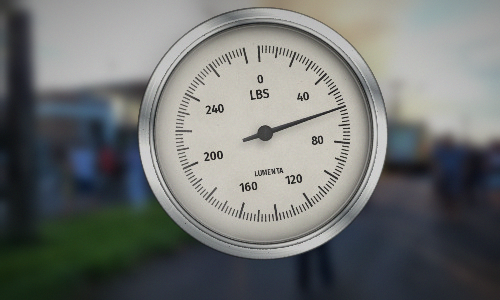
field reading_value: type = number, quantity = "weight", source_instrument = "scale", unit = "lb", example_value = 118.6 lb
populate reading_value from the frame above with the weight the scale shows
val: 60 lb
